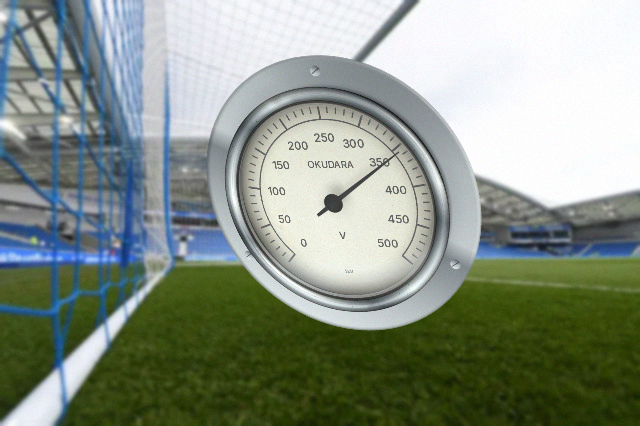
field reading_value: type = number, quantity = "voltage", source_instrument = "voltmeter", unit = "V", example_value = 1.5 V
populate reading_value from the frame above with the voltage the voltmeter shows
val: 355 V
